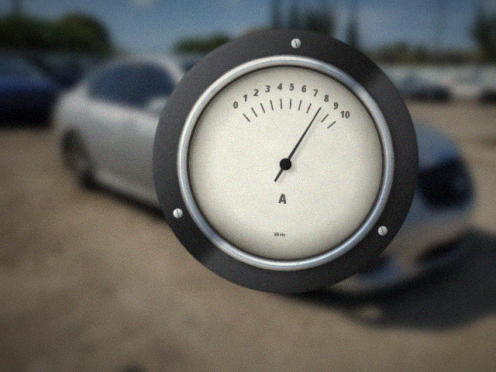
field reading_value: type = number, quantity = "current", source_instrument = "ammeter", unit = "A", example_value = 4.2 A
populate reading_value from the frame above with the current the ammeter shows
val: 8 A
